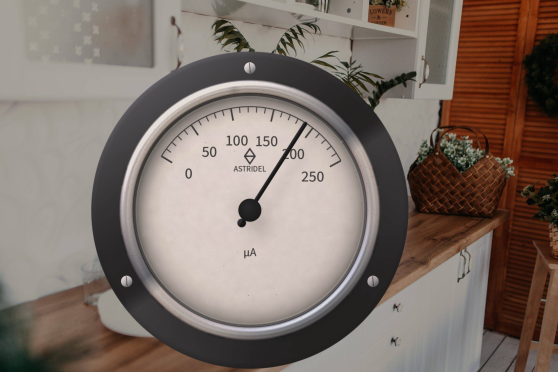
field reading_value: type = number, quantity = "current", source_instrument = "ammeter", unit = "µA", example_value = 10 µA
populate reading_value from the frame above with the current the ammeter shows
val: 190 µA
